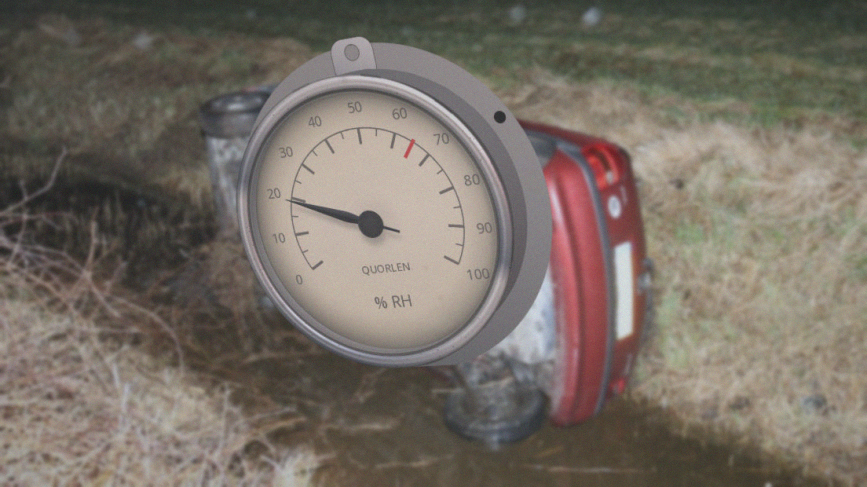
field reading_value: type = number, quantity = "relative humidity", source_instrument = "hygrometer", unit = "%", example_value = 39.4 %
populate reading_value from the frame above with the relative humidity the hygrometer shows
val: 20 %
